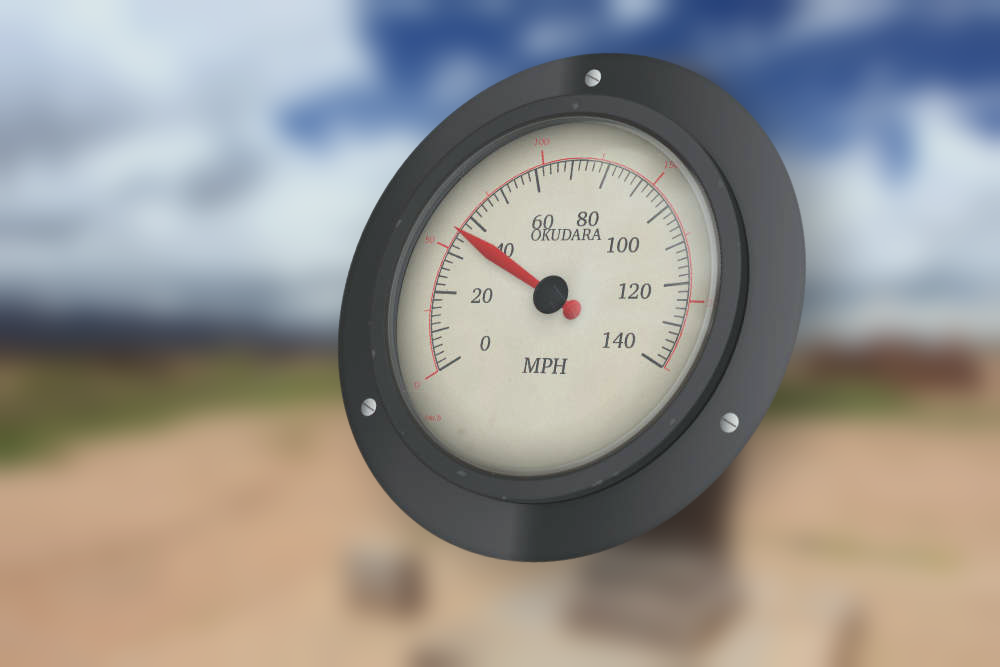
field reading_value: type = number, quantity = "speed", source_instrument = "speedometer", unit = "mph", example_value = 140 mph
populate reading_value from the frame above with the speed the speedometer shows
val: 36 mph
